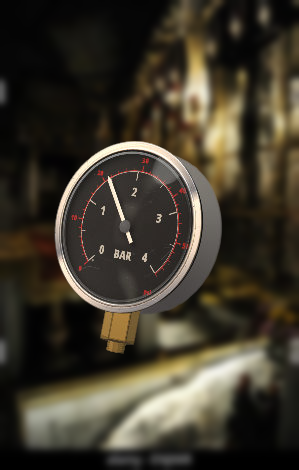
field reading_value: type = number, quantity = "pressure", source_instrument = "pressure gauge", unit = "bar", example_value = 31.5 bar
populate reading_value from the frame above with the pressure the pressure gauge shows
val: 1.5 bar
